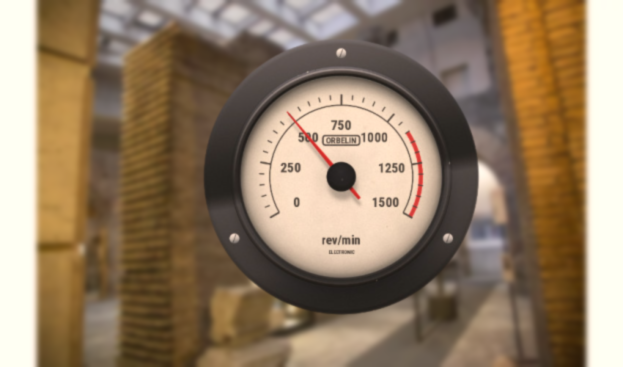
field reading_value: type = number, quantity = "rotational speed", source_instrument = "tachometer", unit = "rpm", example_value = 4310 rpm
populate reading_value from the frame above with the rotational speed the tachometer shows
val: 500 rpm
